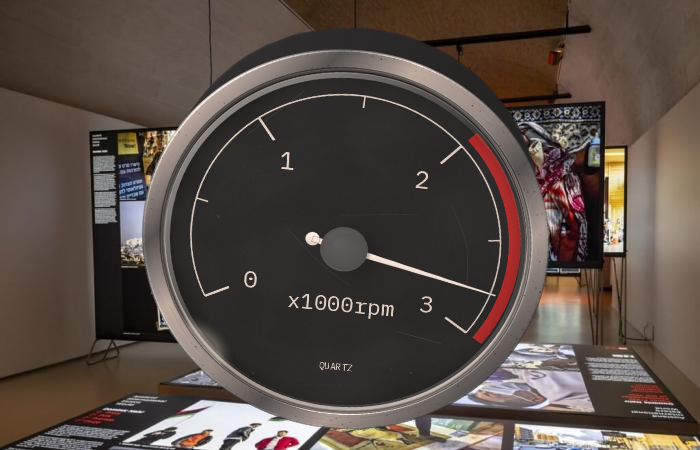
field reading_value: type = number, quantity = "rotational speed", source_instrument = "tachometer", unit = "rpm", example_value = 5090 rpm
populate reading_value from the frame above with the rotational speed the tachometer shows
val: 2750 rpm
